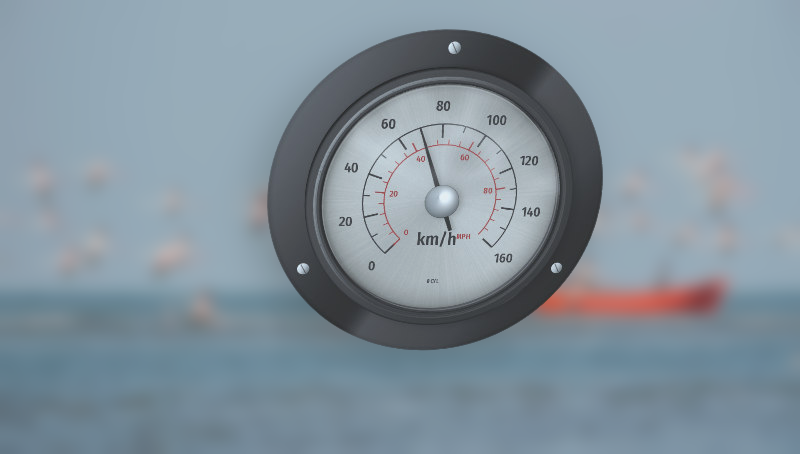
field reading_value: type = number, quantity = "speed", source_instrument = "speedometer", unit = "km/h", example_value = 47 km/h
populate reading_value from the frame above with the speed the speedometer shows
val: 70 km/h
